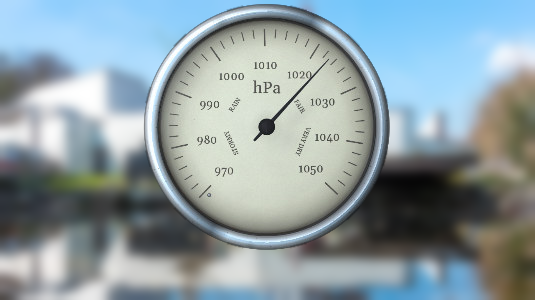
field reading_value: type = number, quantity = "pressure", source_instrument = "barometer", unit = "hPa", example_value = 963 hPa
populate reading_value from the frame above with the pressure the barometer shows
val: 1023 hPa
